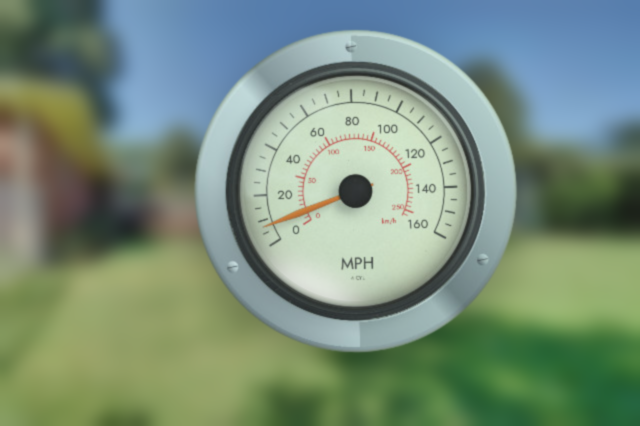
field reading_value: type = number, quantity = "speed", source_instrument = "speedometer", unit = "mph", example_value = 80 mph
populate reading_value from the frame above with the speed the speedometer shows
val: 7.5 mph
